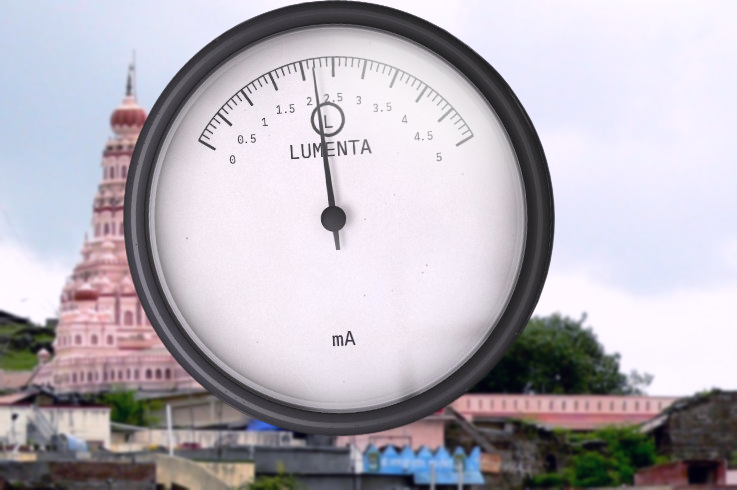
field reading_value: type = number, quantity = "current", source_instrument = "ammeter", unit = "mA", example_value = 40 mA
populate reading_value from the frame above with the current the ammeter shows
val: 2.2 mA
